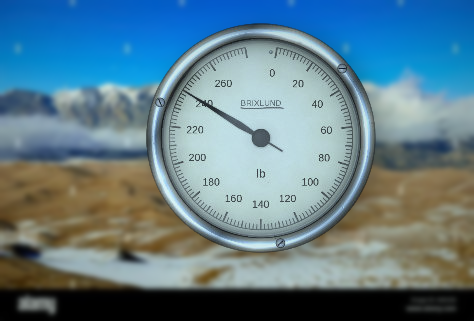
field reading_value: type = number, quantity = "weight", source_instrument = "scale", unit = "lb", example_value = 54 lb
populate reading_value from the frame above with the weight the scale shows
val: 240 lb
